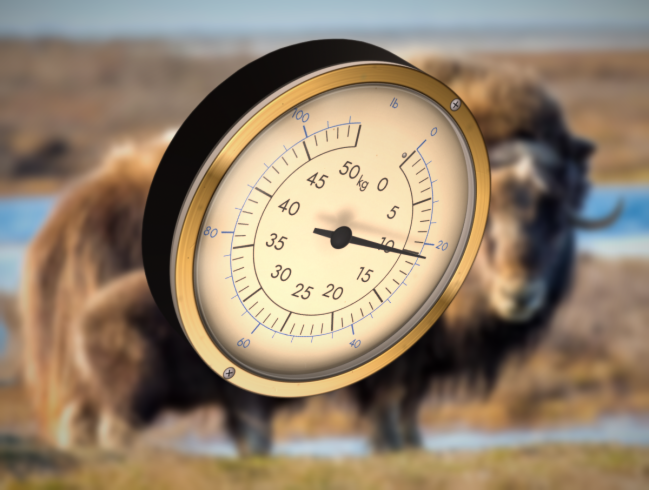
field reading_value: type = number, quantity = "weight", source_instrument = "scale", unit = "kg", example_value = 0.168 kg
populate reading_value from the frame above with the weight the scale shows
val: 10 kg
